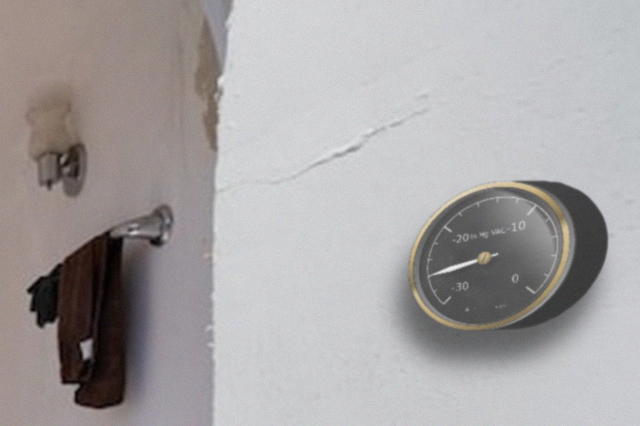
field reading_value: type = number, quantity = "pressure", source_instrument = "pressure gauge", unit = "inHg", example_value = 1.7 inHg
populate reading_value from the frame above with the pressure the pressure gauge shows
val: -26 inHg
